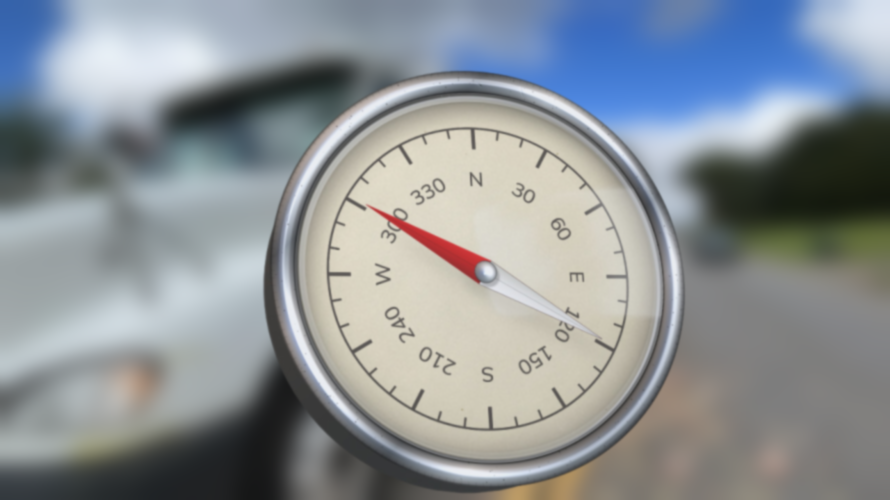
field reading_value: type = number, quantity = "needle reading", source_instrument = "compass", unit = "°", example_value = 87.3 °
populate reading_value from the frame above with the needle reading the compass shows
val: 300 °
